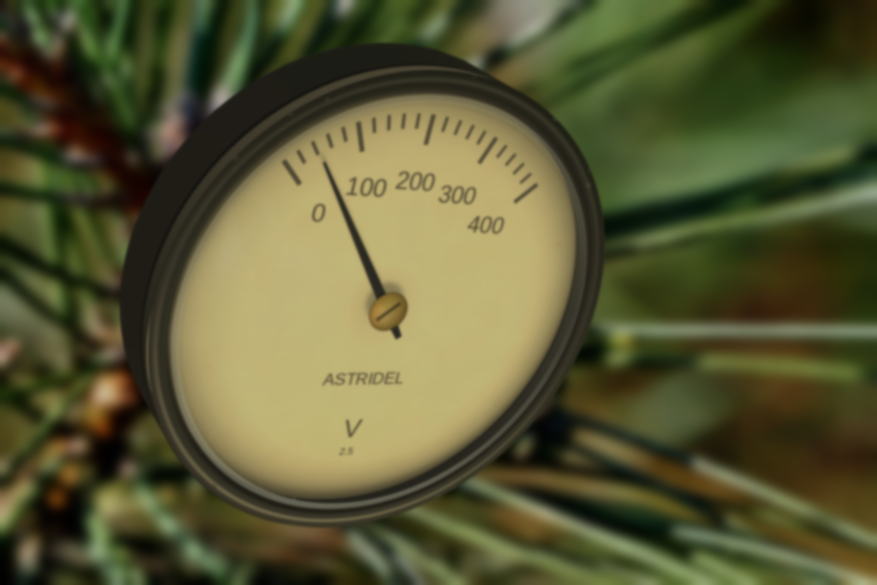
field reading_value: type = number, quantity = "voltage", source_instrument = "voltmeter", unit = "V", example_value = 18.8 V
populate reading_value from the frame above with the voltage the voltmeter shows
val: 40 V
